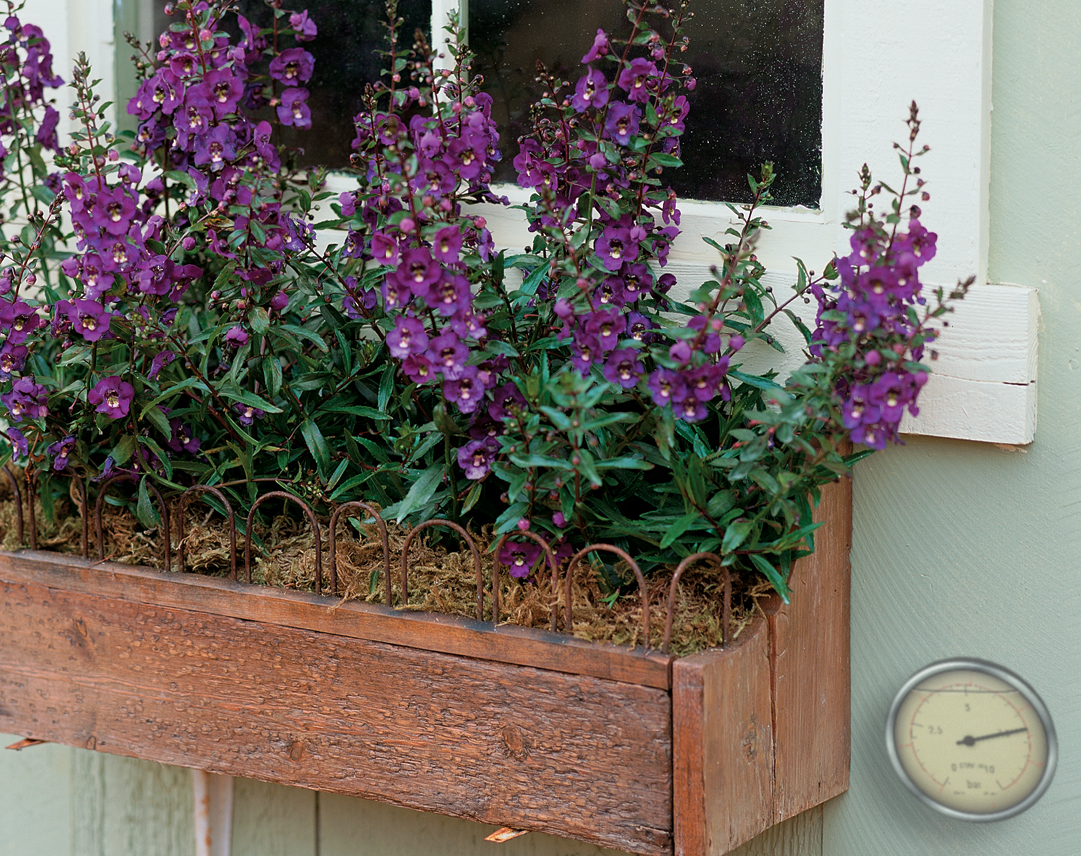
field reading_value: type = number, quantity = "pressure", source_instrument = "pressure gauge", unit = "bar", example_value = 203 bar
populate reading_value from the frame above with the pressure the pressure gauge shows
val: 7.5 bar
